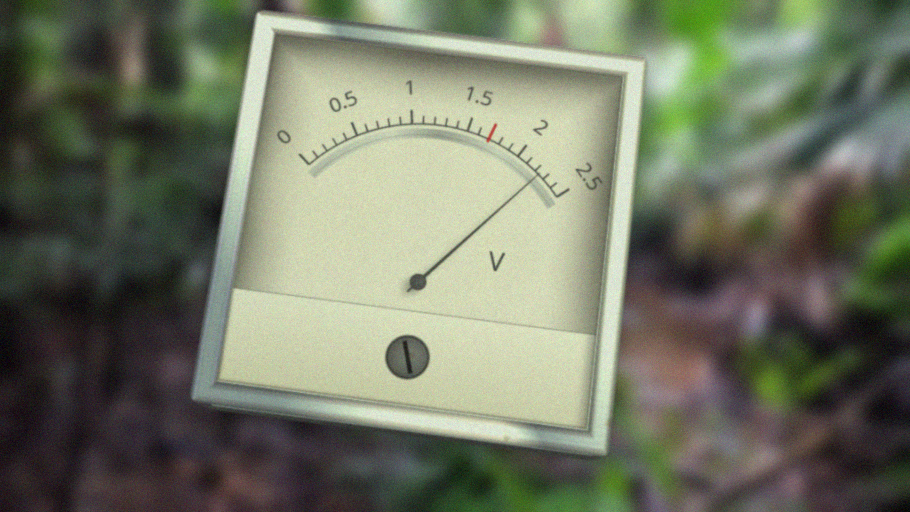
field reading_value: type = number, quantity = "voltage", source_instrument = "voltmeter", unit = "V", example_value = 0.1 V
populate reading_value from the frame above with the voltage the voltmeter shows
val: 2.25 V
